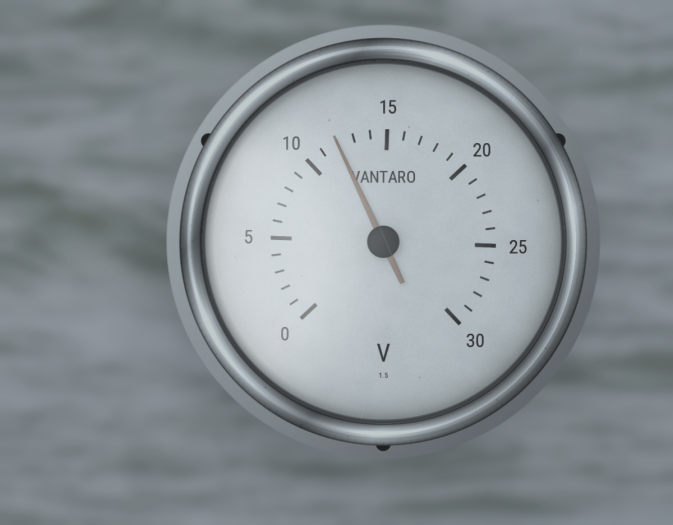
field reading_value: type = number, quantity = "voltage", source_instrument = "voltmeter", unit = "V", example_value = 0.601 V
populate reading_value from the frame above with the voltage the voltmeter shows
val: 12 V
